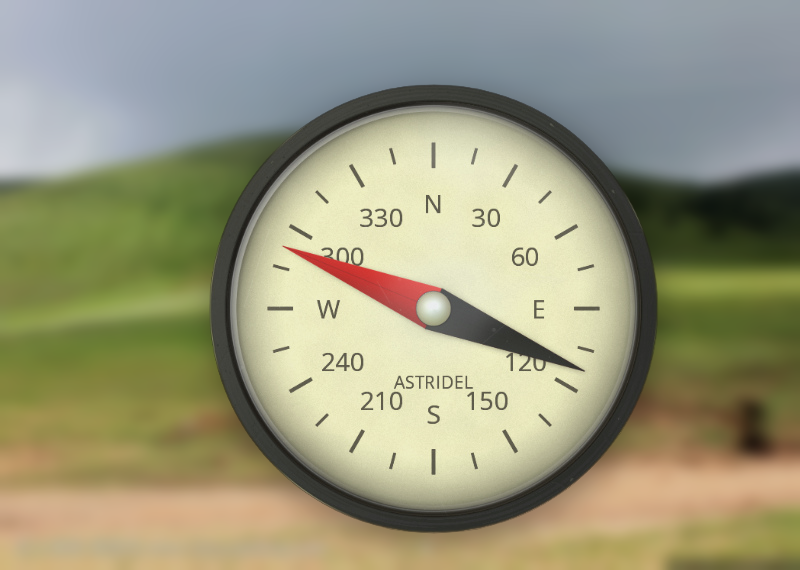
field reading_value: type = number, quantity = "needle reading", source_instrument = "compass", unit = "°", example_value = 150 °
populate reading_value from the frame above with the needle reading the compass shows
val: 292.5 °
